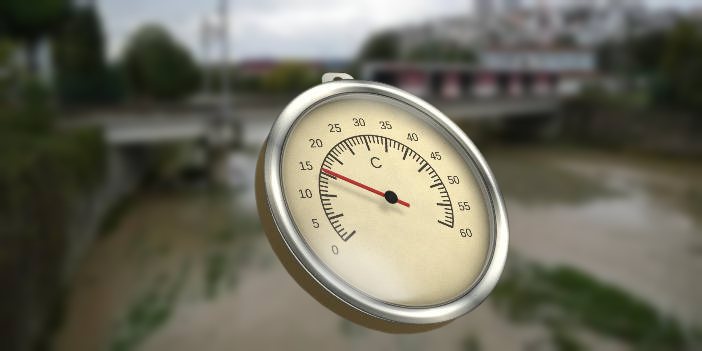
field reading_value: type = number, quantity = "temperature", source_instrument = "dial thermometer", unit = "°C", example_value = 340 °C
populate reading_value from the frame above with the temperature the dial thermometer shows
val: 15 °C
